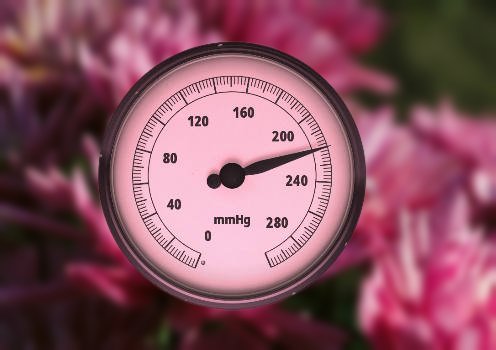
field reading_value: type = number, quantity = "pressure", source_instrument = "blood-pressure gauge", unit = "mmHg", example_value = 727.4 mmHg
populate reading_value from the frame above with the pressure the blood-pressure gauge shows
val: 220 mmHg
